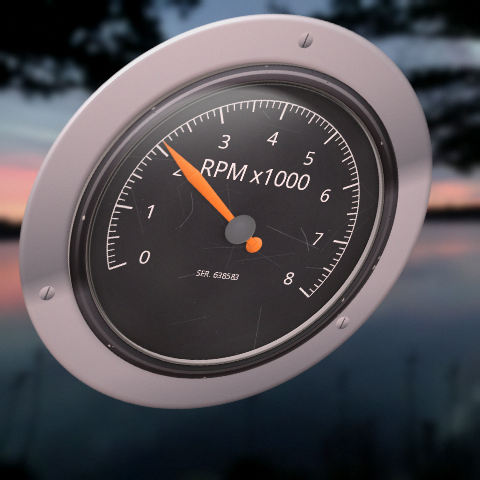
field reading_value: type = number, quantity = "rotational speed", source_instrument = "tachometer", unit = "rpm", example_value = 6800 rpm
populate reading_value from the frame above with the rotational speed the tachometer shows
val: 2100 rpm
